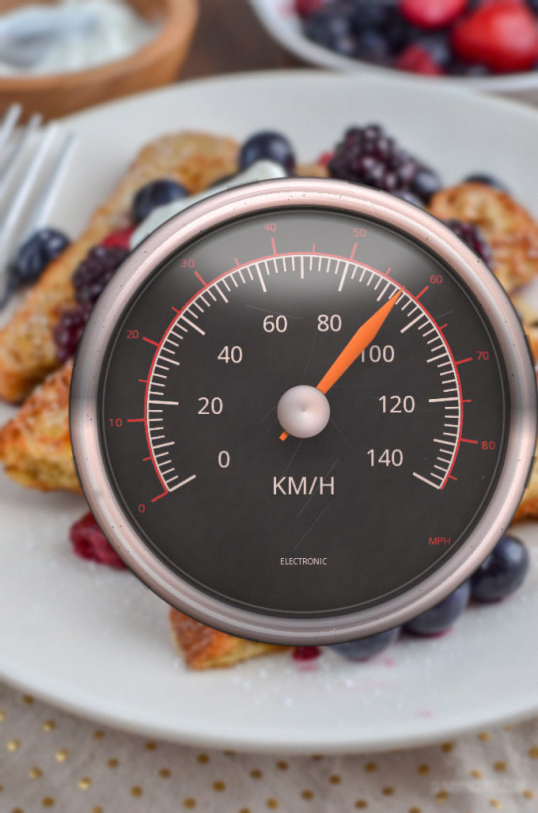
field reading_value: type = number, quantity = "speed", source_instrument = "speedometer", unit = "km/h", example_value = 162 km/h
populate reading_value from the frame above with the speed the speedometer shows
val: 93 km/h
